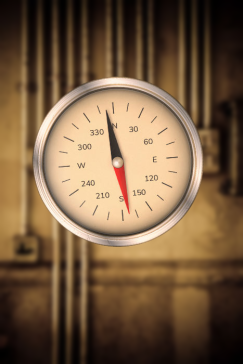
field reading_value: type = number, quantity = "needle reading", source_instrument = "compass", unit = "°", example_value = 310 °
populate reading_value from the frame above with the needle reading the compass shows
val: 172.5 °
